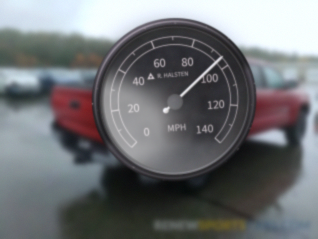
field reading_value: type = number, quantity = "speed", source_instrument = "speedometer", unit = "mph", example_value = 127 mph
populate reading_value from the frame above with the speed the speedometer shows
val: 95 mph
